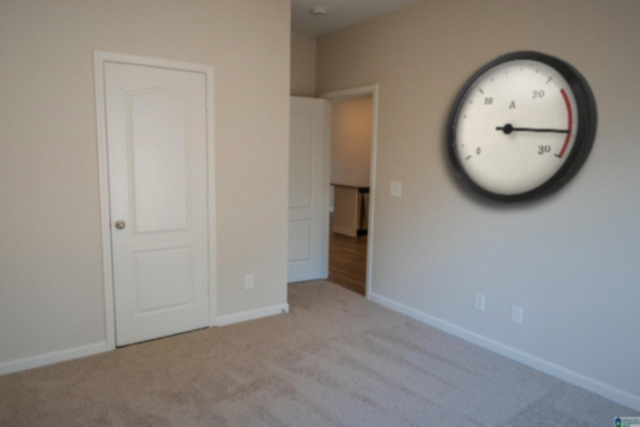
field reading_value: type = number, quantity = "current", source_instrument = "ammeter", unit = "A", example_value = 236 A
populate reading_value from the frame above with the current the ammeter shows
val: 27 A
